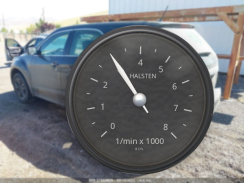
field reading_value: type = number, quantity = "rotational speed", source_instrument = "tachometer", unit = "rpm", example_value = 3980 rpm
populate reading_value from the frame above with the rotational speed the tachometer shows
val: 3000 rpm
